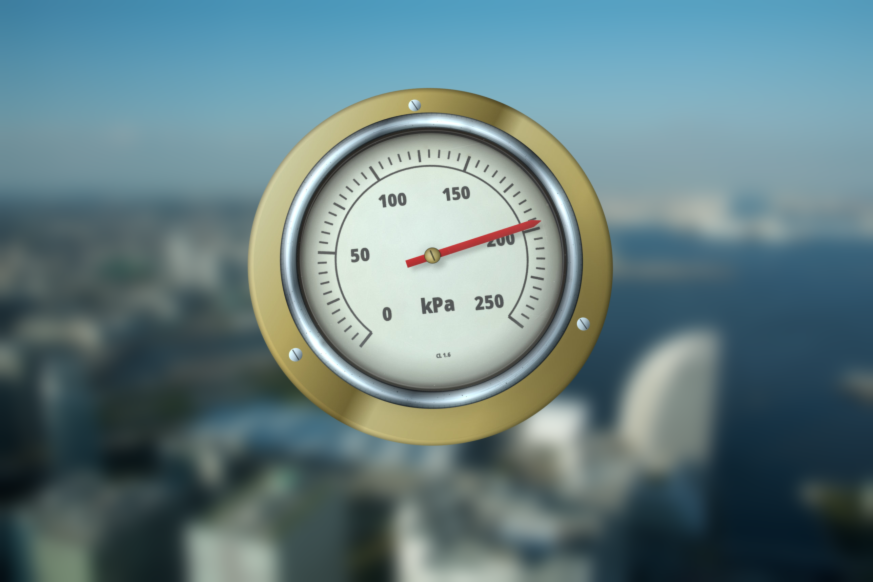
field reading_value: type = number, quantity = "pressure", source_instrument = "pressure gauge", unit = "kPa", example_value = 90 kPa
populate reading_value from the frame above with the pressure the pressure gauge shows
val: 197.5 kPa
